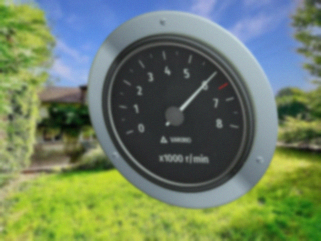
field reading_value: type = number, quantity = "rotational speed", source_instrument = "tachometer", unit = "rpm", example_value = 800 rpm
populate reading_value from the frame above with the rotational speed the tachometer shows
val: 6000 rpm
